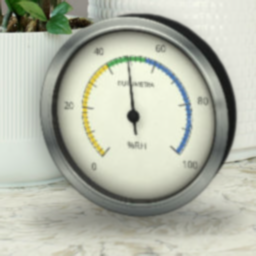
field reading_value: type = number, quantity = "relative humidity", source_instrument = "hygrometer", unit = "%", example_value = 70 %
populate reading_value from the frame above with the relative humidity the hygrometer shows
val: 50 %
